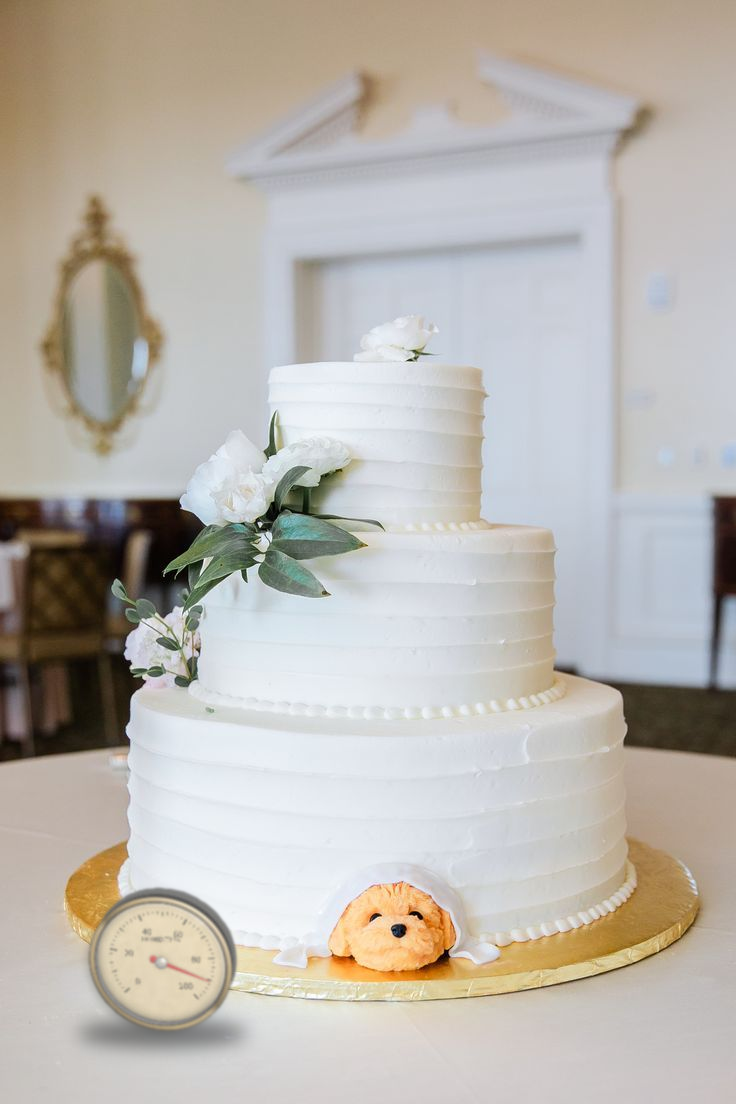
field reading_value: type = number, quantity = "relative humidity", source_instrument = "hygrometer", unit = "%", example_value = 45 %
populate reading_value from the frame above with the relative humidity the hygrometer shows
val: 90 %
